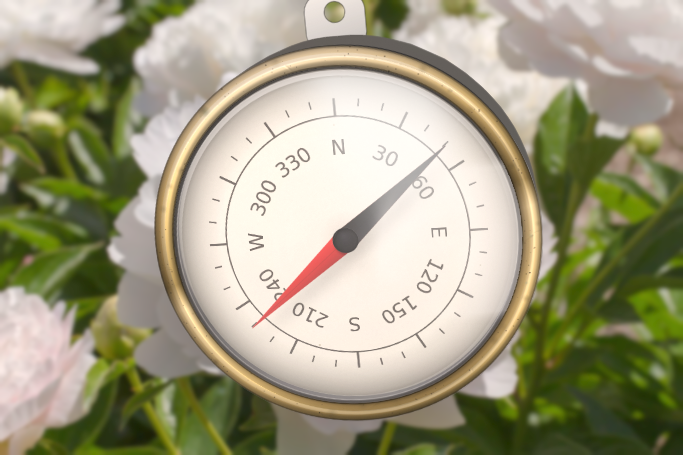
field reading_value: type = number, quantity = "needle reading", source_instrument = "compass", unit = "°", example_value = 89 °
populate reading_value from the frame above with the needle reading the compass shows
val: 230 °
